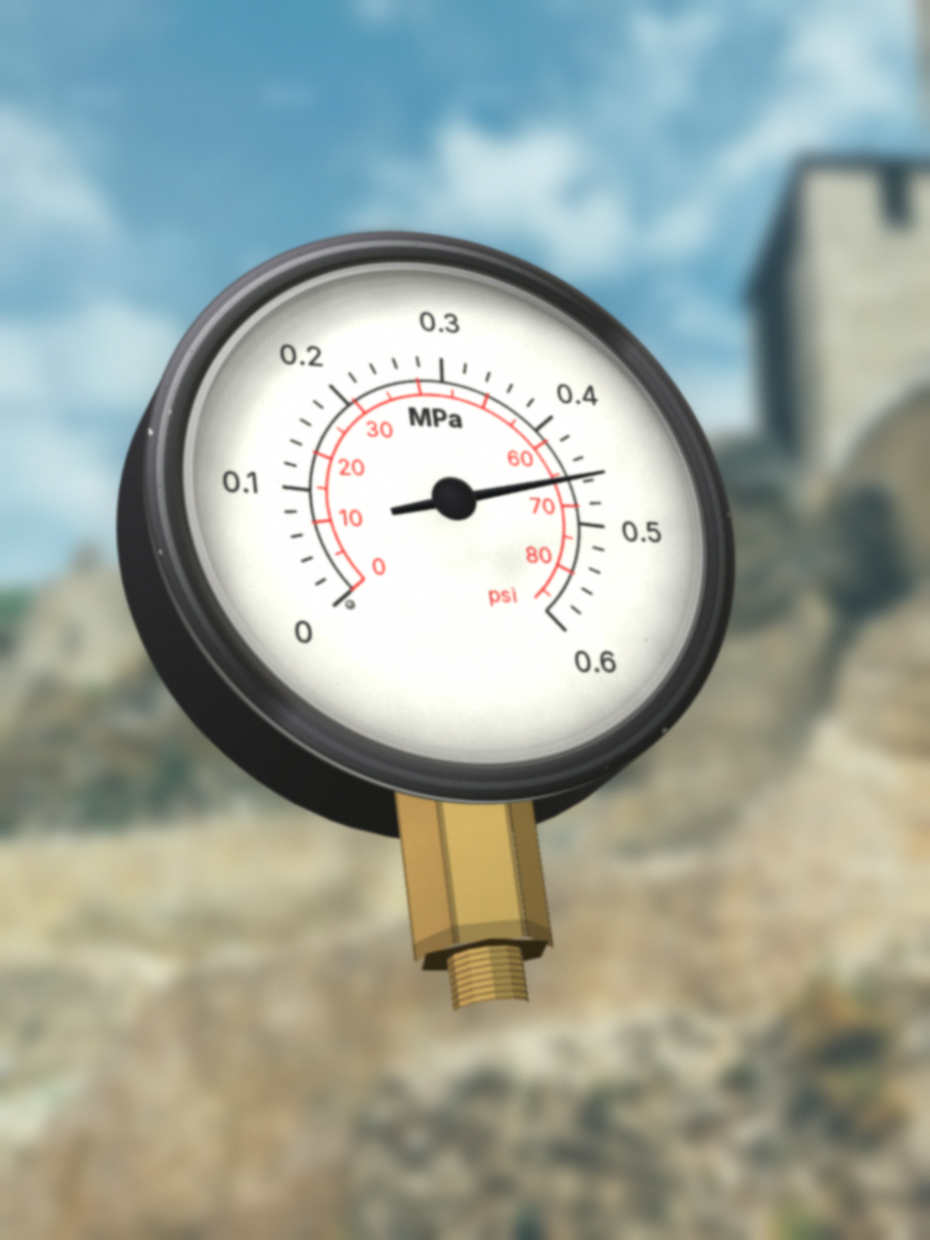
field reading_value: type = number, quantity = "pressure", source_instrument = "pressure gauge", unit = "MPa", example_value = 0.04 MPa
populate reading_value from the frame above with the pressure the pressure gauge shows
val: 0.46 MPa
